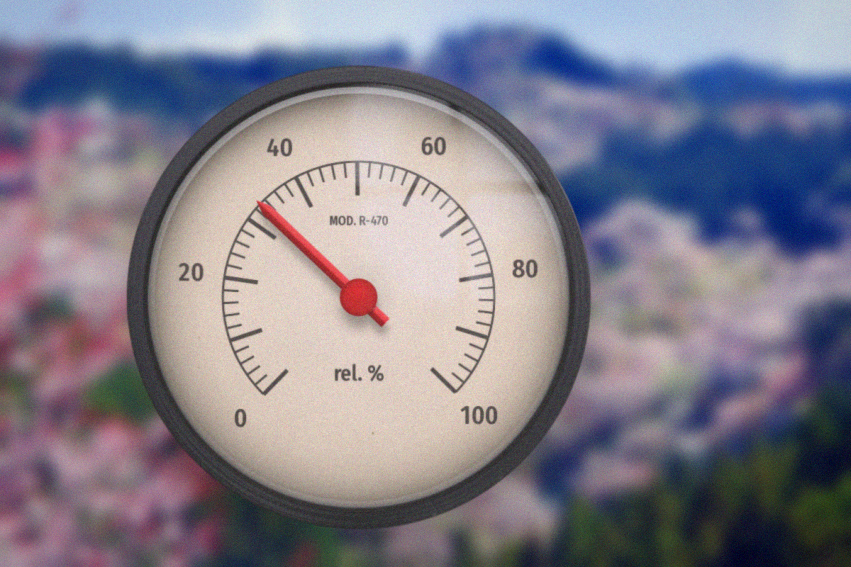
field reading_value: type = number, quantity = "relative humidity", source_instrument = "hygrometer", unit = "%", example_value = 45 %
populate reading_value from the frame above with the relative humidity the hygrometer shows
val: 33 %
